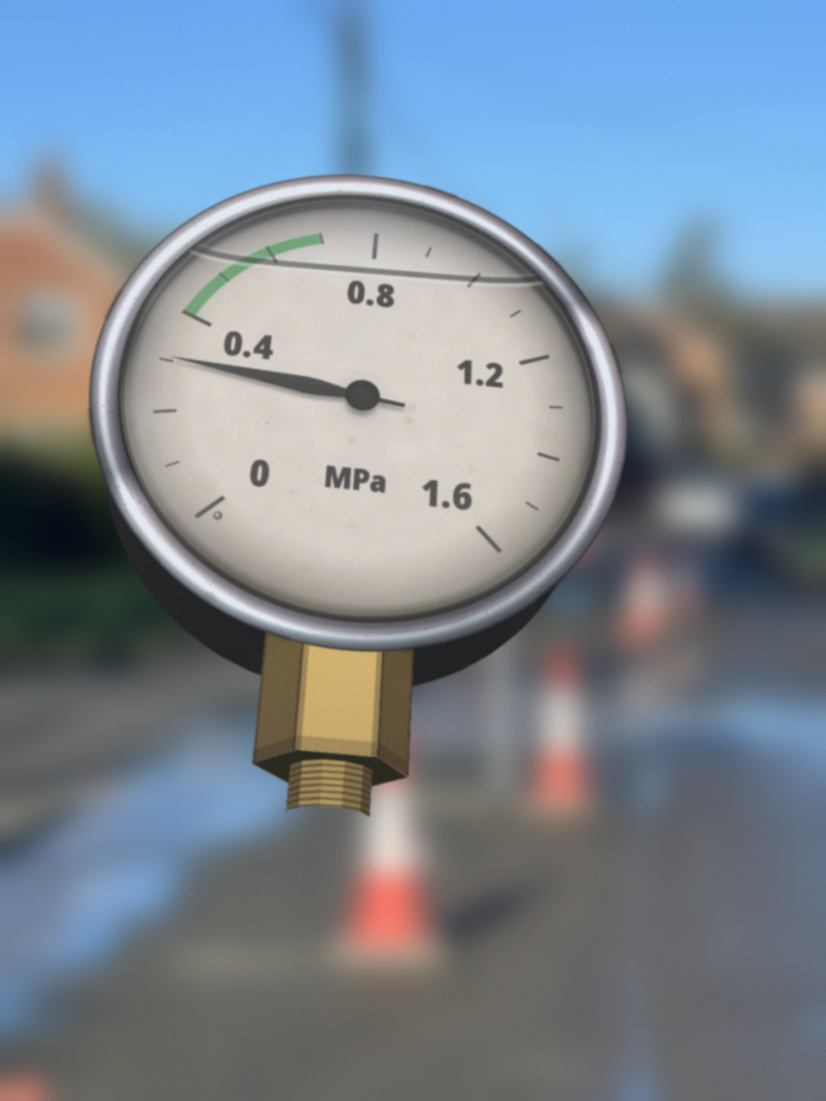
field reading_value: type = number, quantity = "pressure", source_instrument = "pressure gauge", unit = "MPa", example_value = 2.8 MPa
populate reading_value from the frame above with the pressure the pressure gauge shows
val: 0.3 MPa
